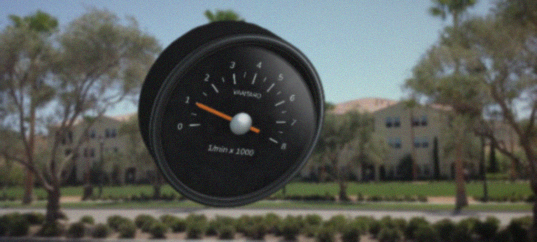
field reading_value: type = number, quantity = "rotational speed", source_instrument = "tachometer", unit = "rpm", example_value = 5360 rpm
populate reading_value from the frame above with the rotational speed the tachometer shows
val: 1000 rpm
